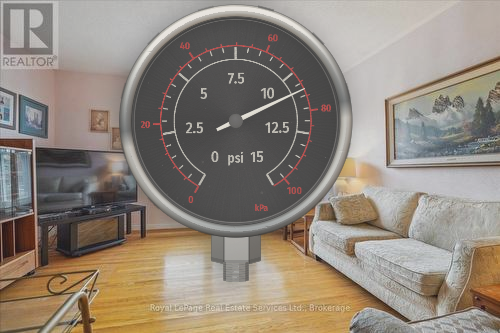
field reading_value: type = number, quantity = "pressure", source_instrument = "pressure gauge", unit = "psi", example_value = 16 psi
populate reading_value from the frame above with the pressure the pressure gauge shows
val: 10.75 psi
